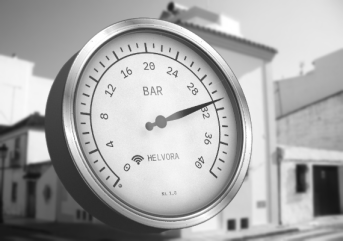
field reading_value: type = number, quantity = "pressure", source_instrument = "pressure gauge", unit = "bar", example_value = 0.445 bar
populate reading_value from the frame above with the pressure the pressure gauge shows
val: 31 bar
